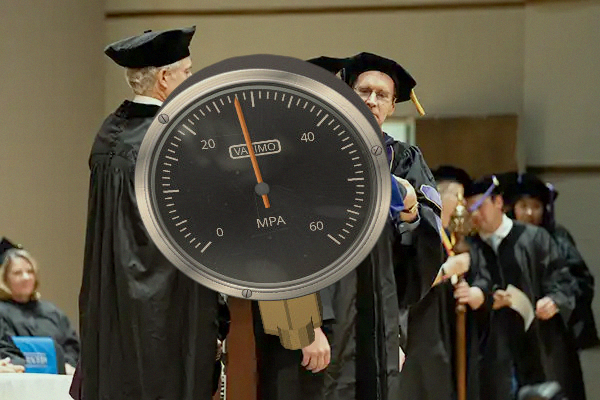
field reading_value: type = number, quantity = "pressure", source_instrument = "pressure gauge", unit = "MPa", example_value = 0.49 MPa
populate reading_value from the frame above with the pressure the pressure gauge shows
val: 28 MPa
